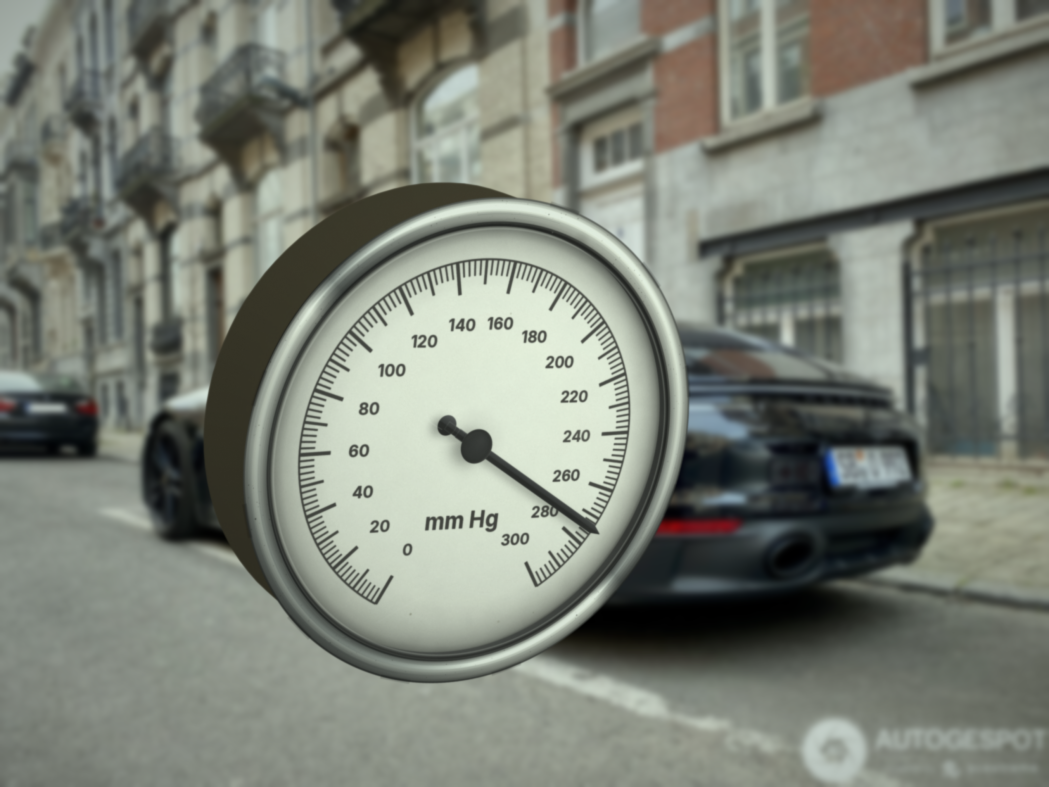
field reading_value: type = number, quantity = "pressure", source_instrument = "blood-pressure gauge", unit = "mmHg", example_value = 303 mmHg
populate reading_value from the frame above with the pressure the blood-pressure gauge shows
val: 274 mmHg
